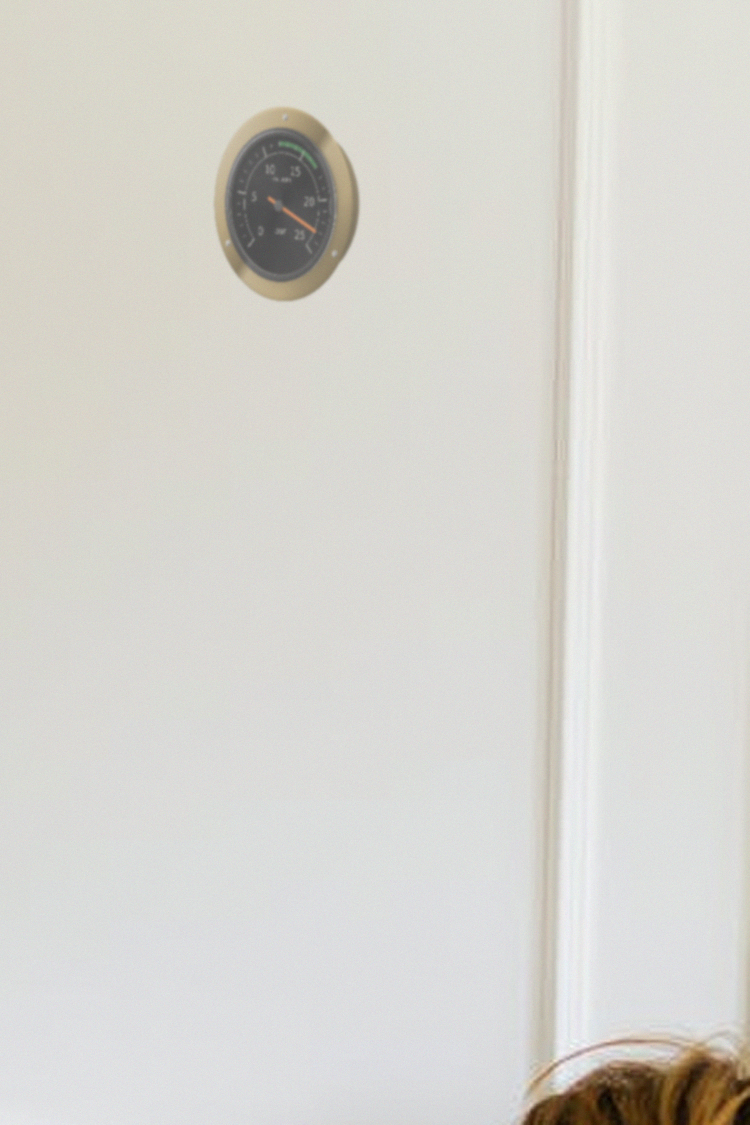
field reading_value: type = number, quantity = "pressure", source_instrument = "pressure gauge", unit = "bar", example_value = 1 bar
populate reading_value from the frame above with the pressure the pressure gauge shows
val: 23 bar
